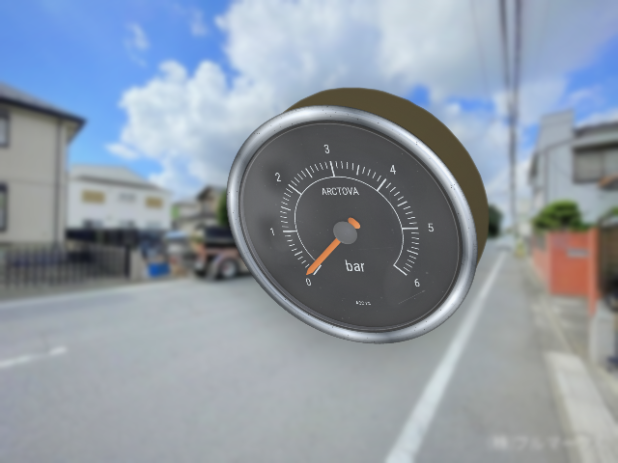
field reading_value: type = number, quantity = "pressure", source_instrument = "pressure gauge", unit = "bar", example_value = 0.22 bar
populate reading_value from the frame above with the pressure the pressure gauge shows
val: 0.1 bar
